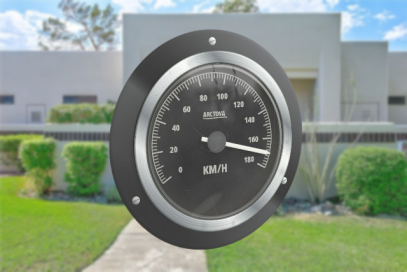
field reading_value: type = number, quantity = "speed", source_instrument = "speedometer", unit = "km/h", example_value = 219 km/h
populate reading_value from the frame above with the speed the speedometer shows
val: 170 km/h
